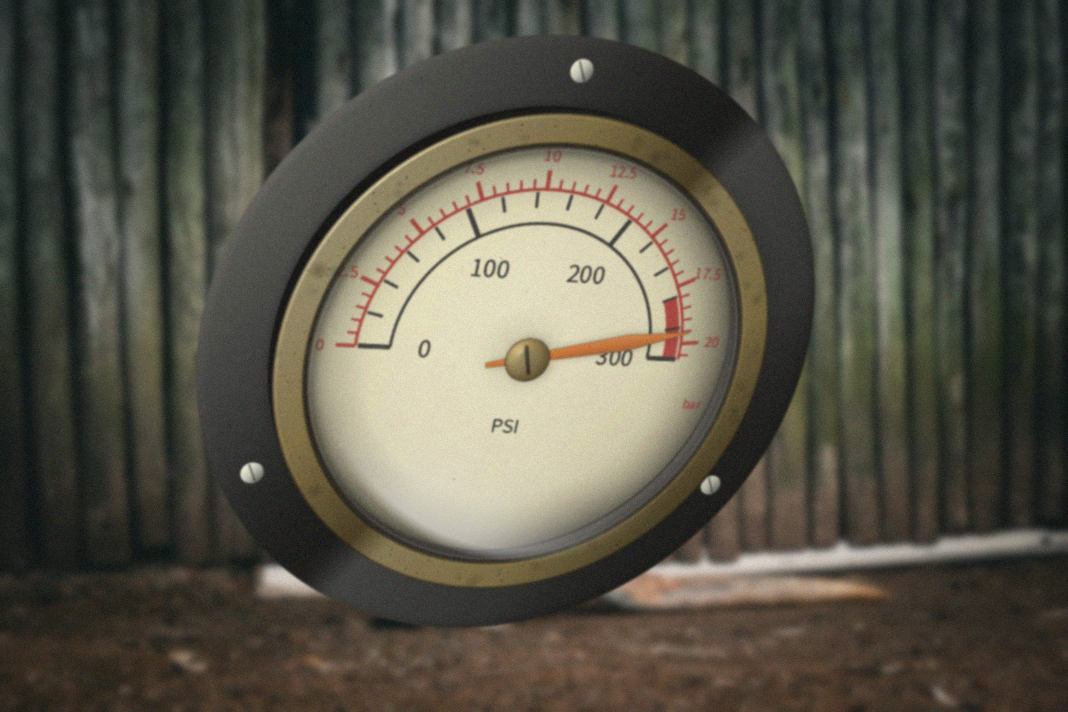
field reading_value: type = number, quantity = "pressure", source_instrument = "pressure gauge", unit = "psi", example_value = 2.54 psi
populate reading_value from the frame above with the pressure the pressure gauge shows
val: 280 psi
